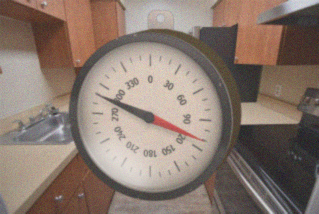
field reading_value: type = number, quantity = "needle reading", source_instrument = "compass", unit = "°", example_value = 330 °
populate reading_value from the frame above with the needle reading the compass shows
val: 110 °
